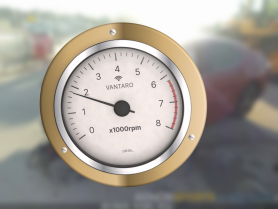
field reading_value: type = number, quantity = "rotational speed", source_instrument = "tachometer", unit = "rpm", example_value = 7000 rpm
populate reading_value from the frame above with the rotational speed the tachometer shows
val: 1800 rpm
